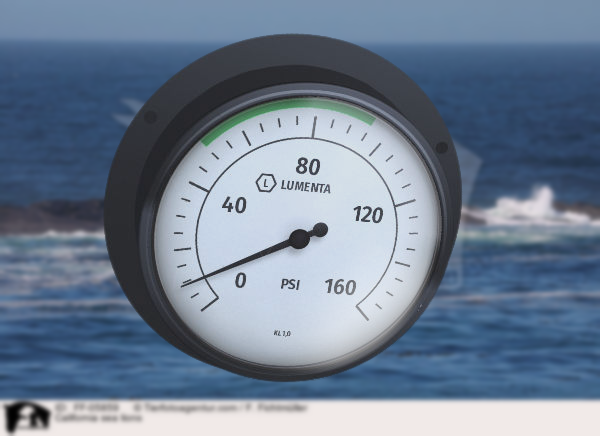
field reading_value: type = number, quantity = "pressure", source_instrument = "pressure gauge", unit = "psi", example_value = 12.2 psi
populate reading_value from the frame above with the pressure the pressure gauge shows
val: 10 psi
